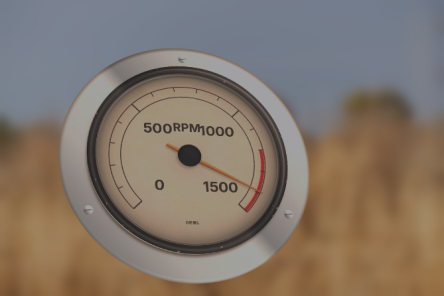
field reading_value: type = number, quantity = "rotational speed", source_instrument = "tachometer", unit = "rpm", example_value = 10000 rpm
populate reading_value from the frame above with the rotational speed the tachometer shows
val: 1400 rpm
